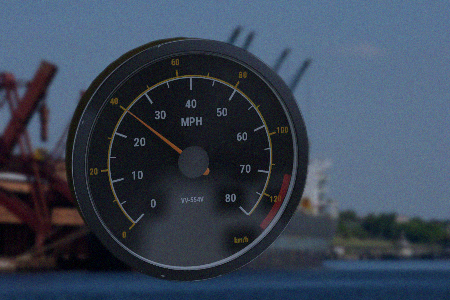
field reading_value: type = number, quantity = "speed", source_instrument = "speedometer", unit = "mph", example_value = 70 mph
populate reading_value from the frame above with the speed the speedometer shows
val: 25 mph
